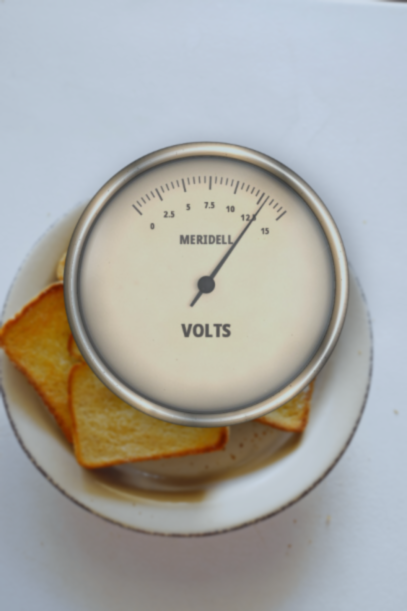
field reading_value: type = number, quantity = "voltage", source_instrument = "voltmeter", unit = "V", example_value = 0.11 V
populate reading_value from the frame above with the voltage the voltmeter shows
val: 13 V
